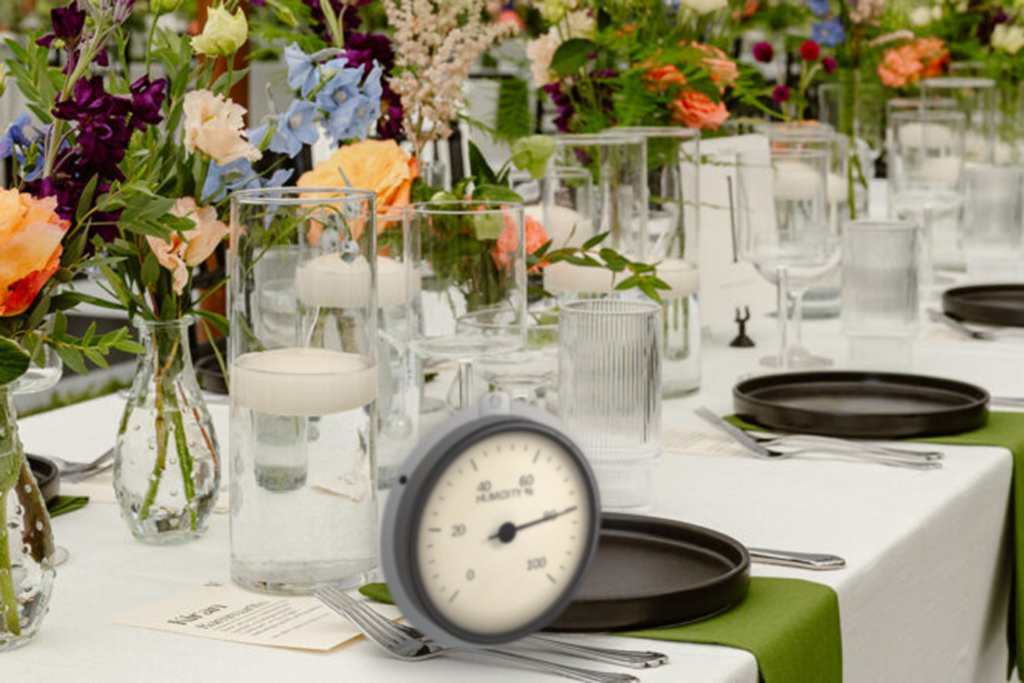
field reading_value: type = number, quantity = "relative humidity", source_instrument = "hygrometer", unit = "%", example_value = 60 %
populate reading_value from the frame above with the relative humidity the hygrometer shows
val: 80 %
